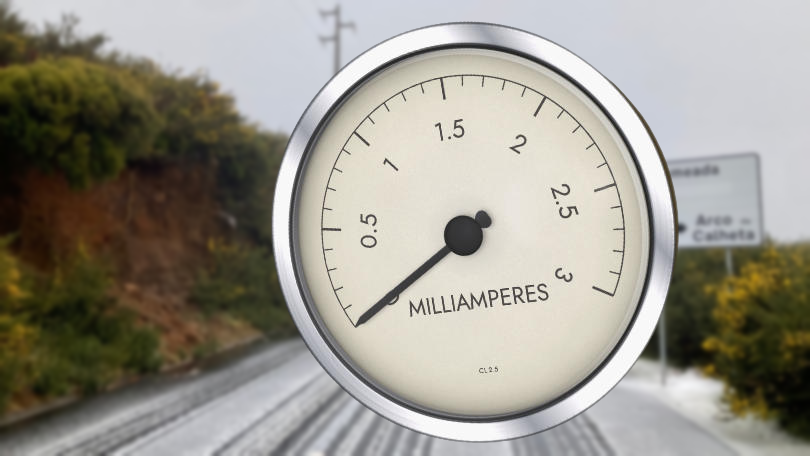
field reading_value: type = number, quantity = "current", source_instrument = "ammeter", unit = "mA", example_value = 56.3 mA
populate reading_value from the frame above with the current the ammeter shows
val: 0 mA
